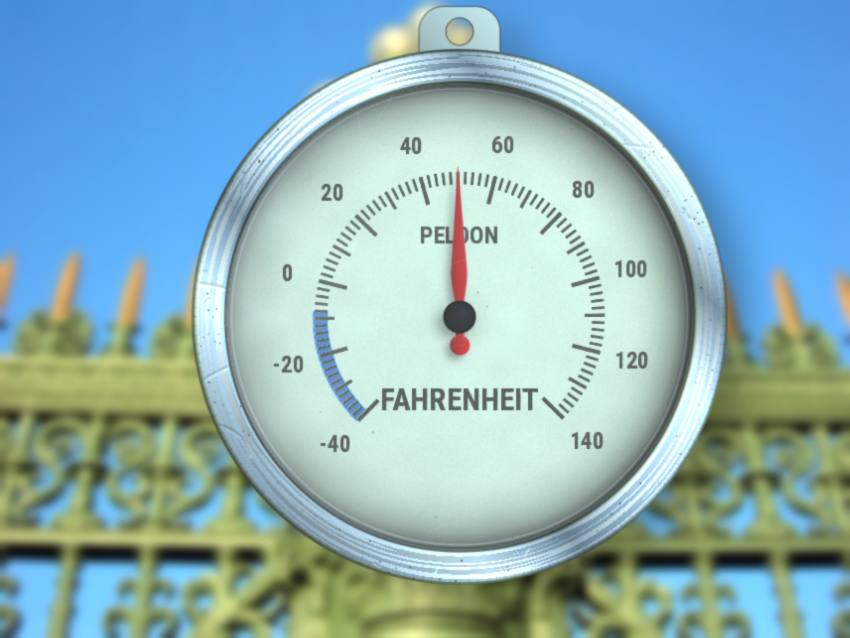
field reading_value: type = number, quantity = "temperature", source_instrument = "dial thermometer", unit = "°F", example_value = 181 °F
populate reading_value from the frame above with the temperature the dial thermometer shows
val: 50 °F
